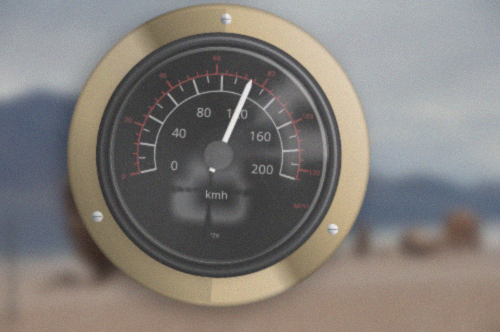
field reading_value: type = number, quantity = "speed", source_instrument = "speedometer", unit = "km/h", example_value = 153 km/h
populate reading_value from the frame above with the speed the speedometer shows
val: 120 km/h
